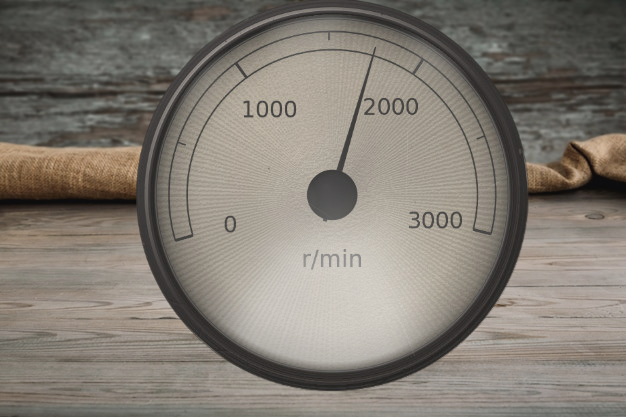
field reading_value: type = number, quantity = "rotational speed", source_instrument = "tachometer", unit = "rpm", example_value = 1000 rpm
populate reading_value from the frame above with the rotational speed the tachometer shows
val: 1750 rpm
